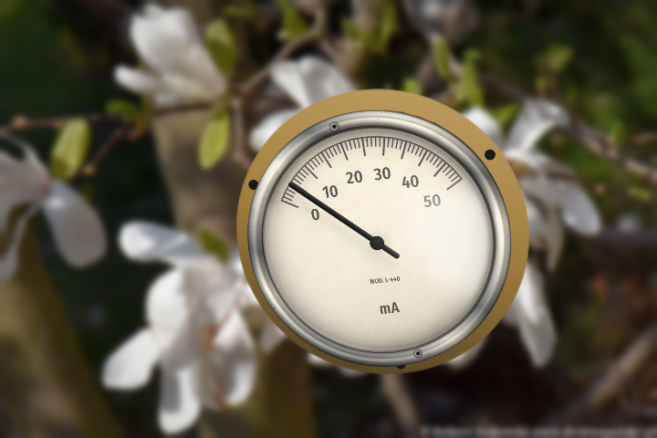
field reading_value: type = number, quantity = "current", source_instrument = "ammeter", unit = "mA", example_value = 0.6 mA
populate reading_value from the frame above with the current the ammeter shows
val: 5 mA
